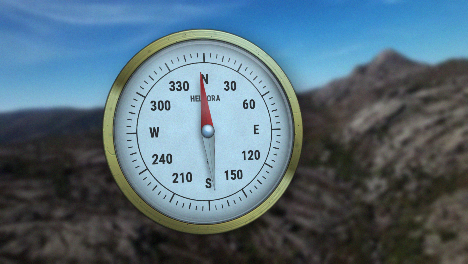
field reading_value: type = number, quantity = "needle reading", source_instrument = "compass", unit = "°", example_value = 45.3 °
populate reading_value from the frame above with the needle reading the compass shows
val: 355 °
